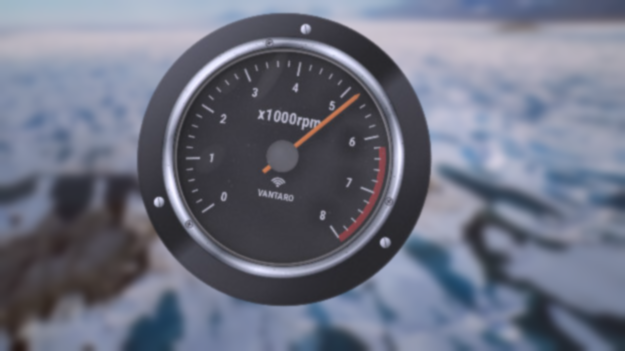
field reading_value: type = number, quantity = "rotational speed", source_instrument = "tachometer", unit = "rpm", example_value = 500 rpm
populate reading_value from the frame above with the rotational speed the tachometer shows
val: 5200 rpm
